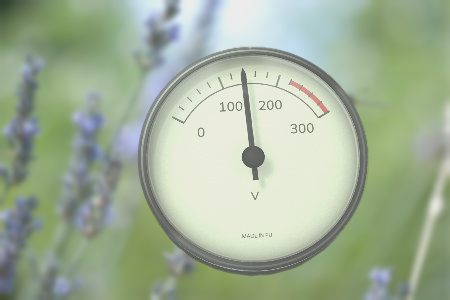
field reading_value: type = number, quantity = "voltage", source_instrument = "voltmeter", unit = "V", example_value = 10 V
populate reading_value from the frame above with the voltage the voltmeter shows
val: 140 V
